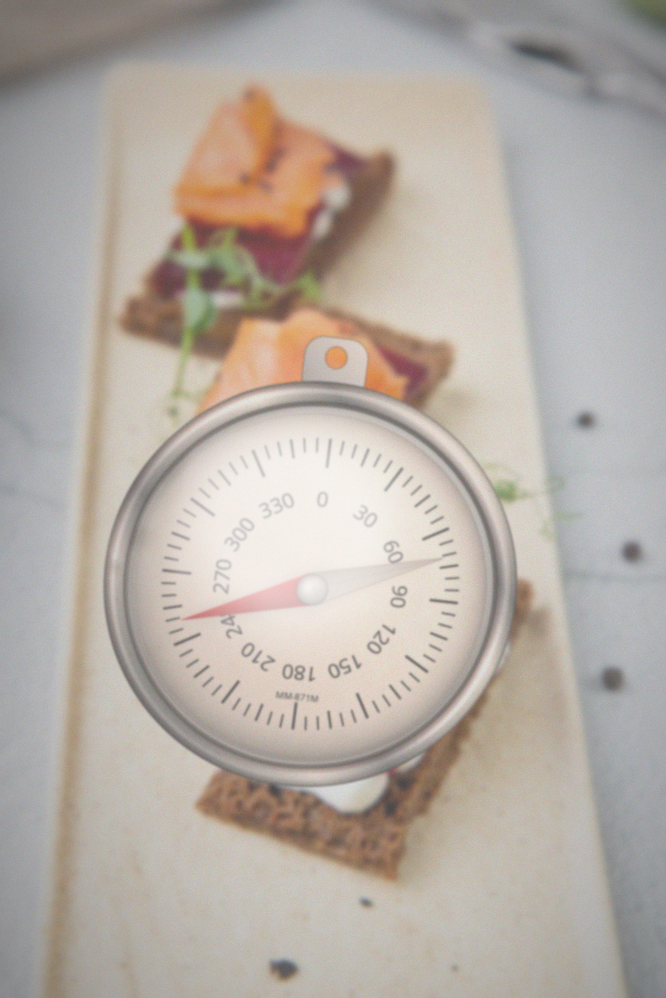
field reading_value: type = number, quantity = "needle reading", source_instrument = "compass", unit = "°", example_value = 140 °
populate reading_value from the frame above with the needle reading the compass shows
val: 250 °
